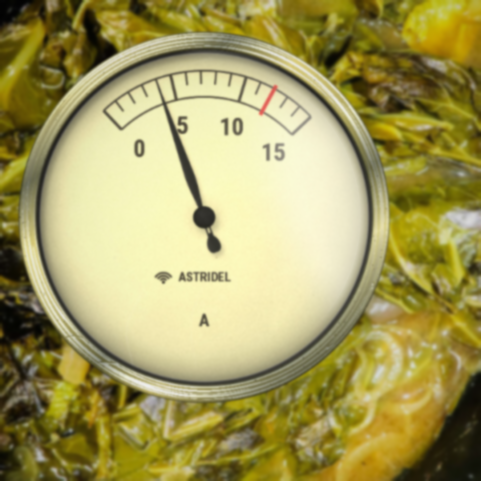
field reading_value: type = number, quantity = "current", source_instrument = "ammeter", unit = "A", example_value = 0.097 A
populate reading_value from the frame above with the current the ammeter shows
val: 4 A
